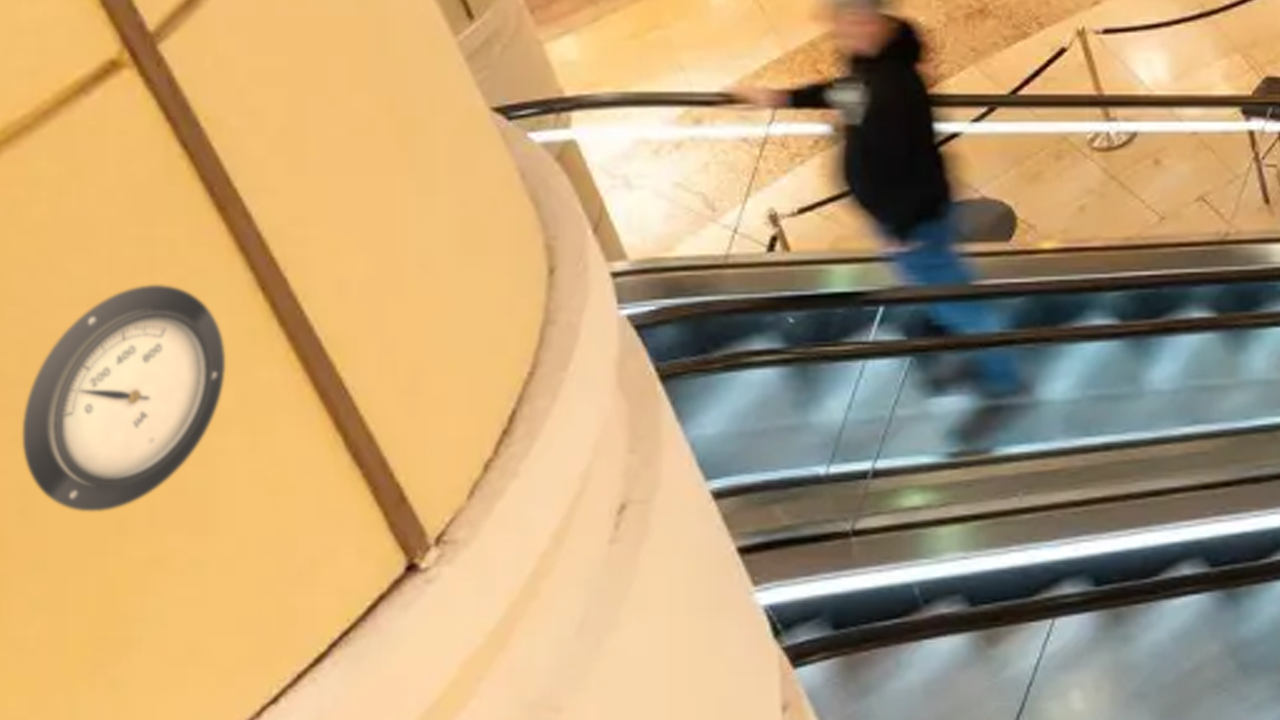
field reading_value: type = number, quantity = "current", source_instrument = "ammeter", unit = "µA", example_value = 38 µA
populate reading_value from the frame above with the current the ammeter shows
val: 100 µA
